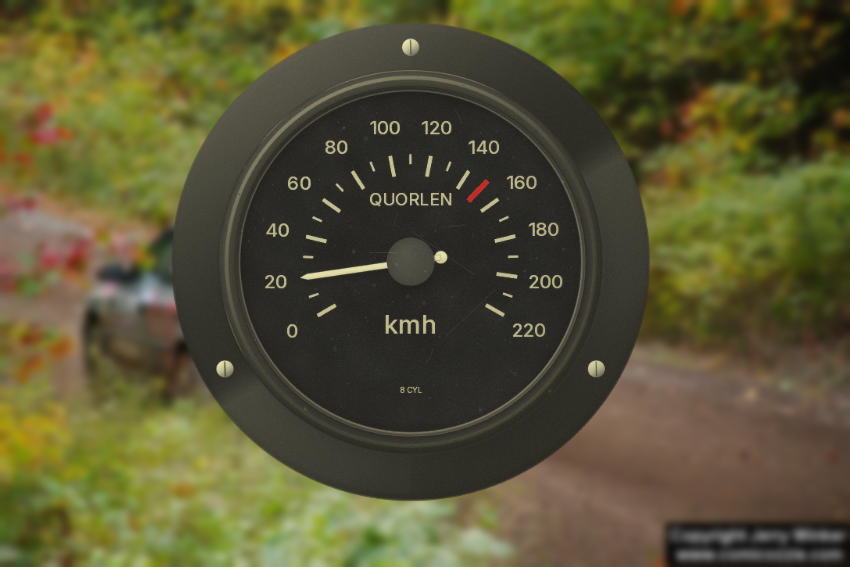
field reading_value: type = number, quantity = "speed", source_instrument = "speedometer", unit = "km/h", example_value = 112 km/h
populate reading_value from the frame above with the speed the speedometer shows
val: 20 km/h
